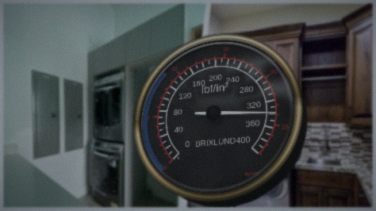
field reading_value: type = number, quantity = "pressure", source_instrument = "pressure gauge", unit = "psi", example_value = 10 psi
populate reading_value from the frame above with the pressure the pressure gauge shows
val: 340 psi
